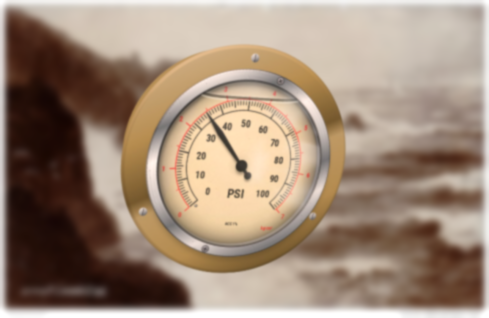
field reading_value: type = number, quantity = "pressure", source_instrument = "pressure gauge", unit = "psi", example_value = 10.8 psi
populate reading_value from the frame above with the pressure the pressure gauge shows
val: 35 psi
